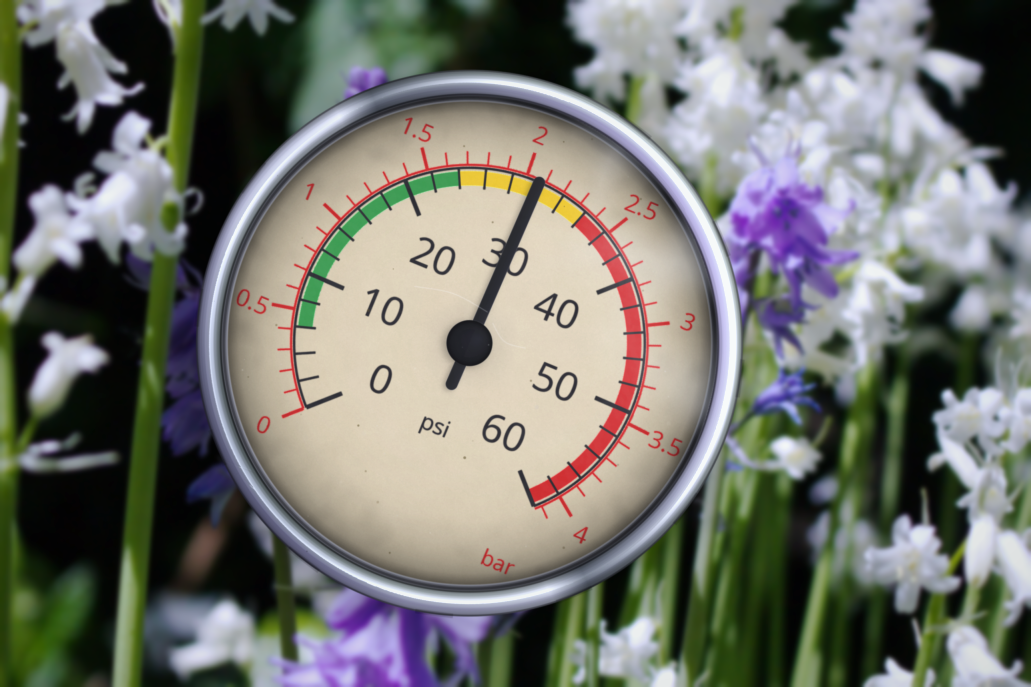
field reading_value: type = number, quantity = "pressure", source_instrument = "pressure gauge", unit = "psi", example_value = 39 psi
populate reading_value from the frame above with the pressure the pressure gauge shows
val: 30 psi
